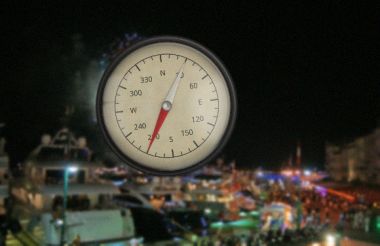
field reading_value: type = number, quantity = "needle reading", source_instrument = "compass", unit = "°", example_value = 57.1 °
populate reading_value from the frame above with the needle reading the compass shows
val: 210 °
